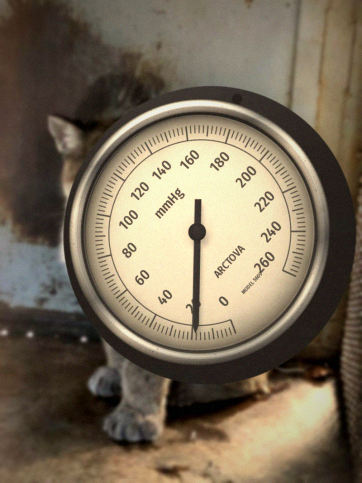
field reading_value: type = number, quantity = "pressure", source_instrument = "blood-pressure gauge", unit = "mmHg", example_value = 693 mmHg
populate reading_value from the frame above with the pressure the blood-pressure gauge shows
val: 18 mmHg
